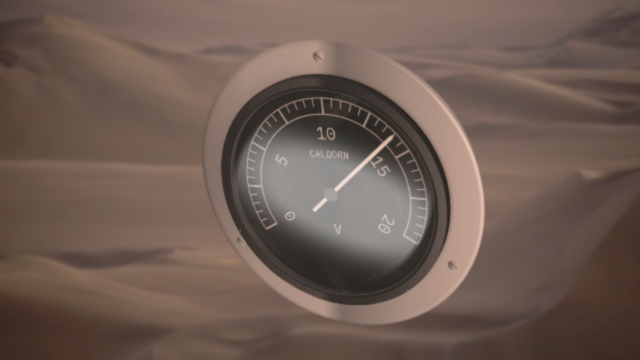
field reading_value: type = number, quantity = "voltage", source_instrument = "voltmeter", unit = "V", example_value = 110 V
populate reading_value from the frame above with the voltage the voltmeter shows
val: 14 V
